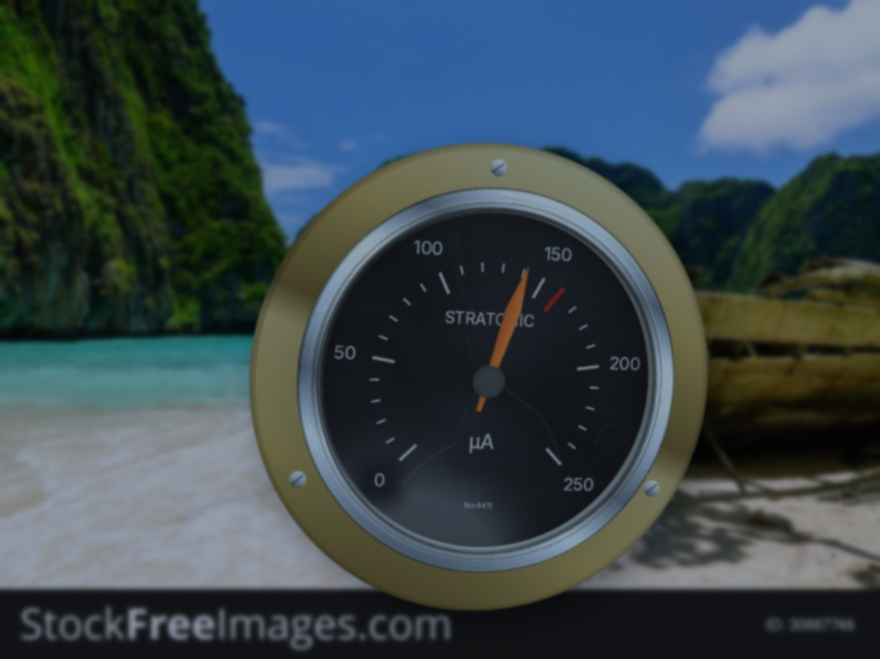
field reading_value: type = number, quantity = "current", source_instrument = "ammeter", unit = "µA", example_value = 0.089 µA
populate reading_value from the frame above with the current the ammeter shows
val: 140 µA
